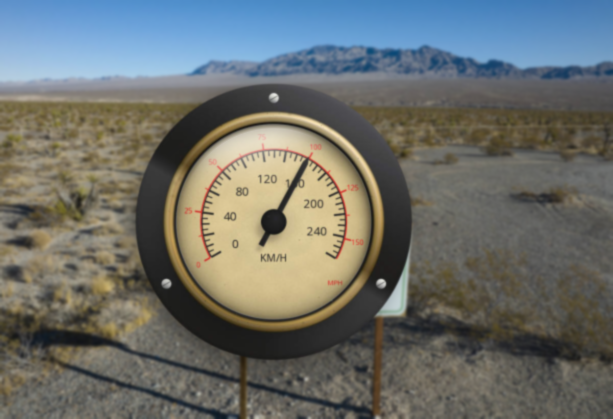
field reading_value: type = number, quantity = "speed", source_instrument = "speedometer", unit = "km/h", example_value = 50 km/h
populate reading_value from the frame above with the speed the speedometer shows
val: 160 km/h
